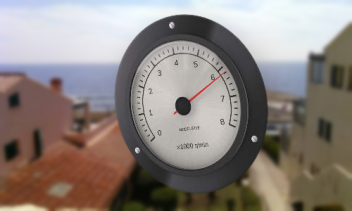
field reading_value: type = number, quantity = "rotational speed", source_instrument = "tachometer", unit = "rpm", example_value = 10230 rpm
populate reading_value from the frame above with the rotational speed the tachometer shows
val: 6200 rpm
